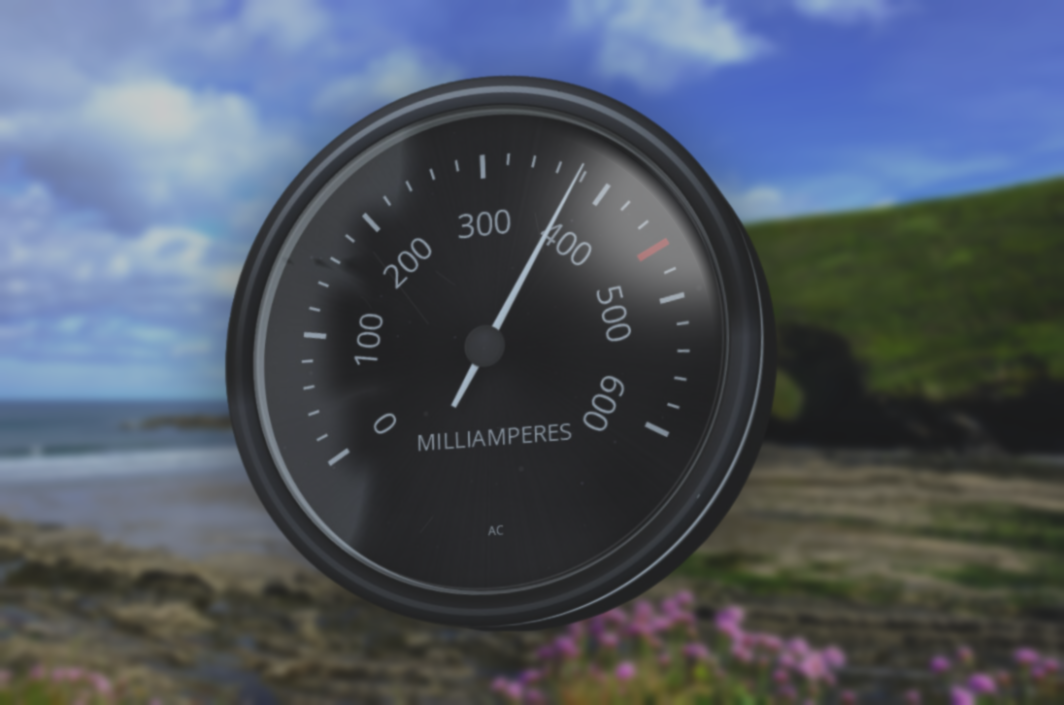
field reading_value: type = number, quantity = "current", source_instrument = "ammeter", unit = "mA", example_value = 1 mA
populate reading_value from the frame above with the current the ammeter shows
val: 380 mA
